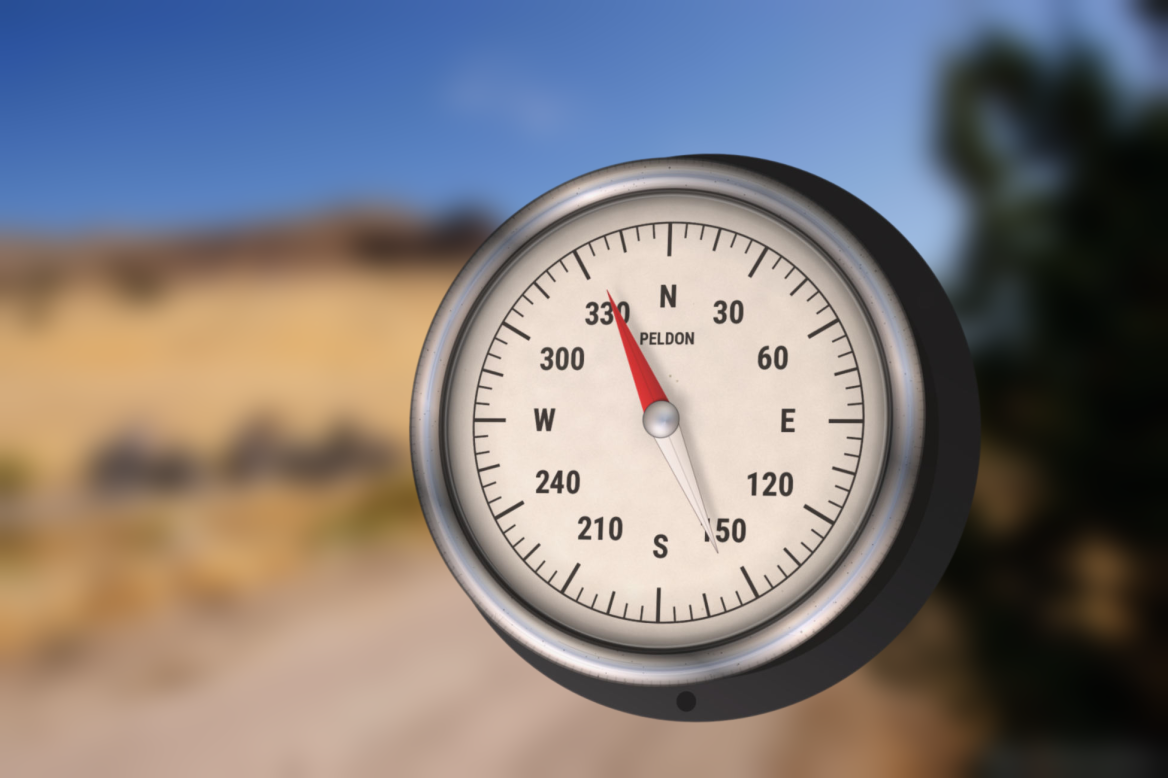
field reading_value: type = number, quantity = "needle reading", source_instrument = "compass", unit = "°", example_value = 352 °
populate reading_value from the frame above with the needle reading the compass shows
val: 335 °
